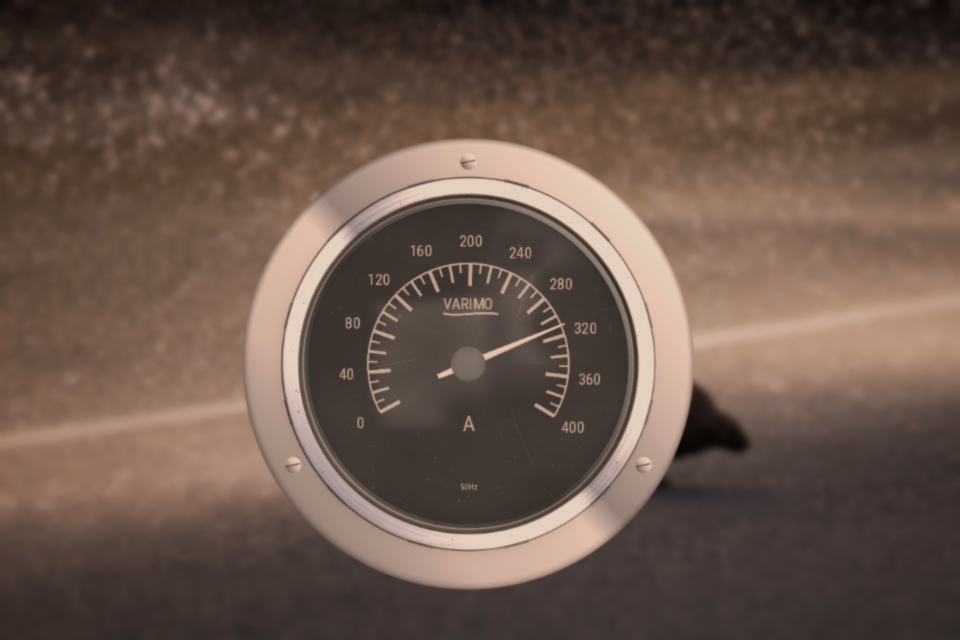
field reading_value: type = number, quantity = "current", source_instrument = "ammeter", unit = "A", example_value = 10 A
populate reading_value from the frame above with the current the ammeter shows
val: 310 A
